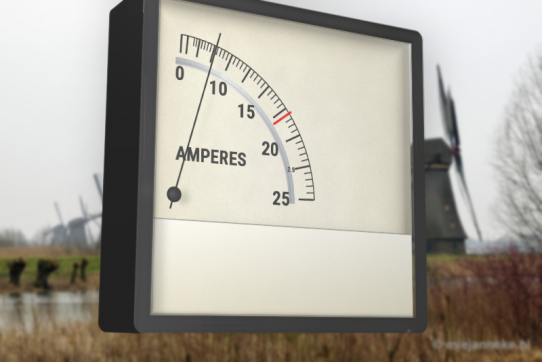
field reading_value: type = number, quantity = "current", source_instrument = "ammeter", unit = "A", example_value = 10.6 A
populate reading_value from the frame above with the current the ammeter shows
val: 7.5 A
